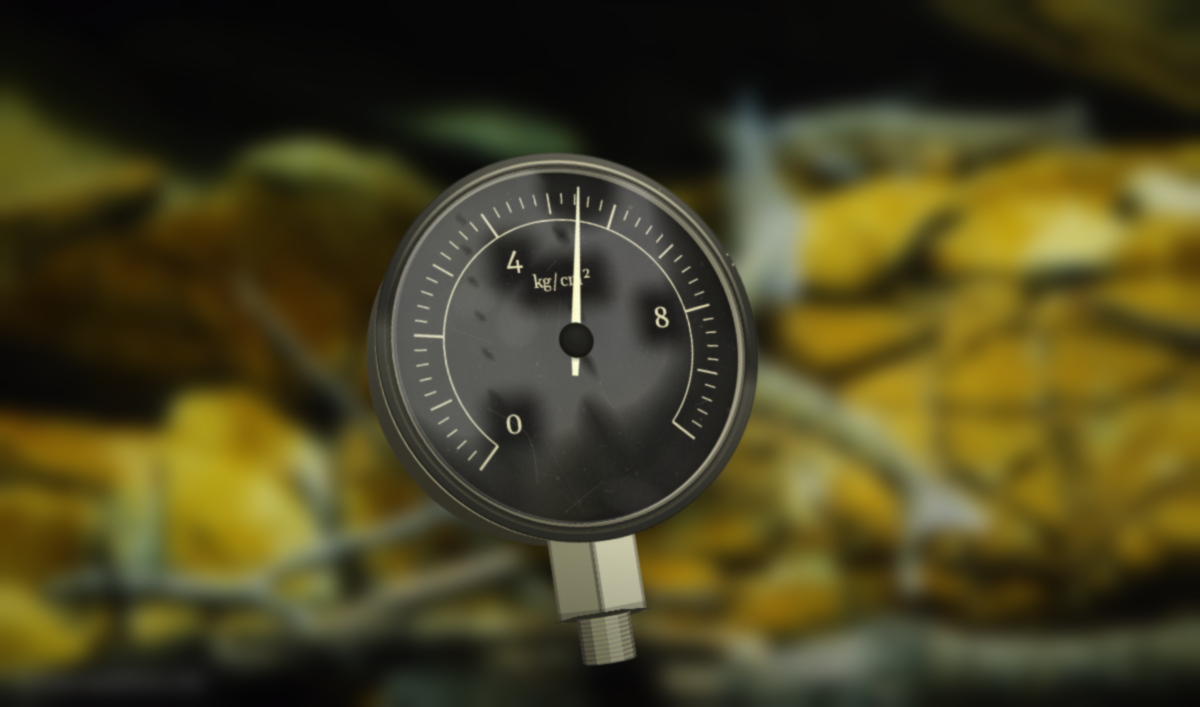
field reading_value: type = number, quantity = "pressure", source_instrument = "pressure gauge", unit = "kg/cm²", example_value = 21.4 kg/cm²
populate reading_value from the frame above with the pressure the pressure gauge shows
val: 5.4 kg/cm²
